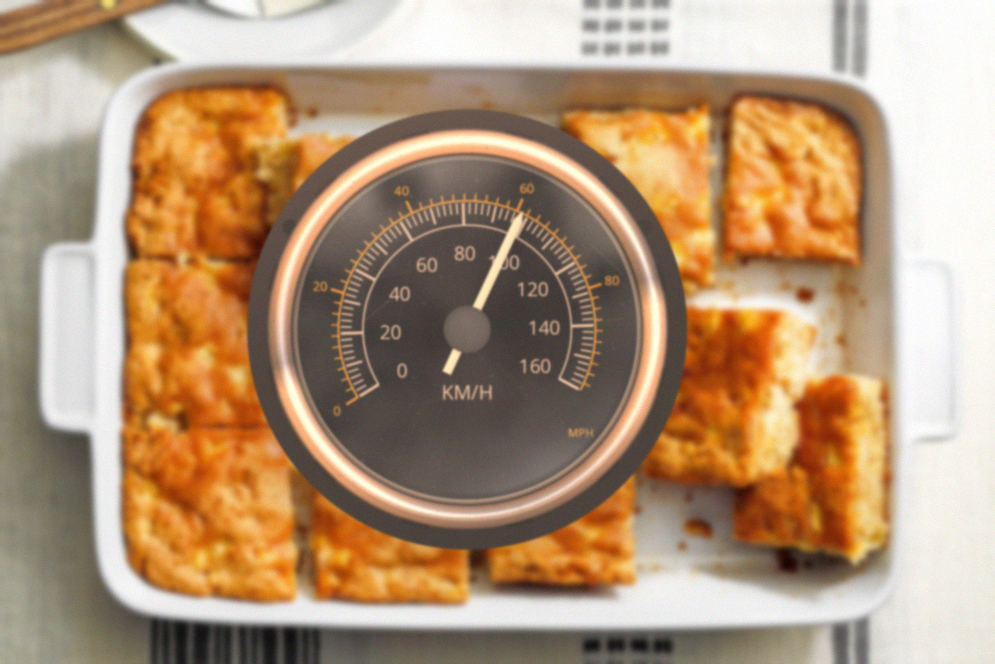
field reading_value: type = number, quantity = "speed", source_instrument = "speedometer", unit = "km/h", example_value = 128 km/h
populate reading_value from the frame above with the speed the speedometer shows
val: 98 km/h
